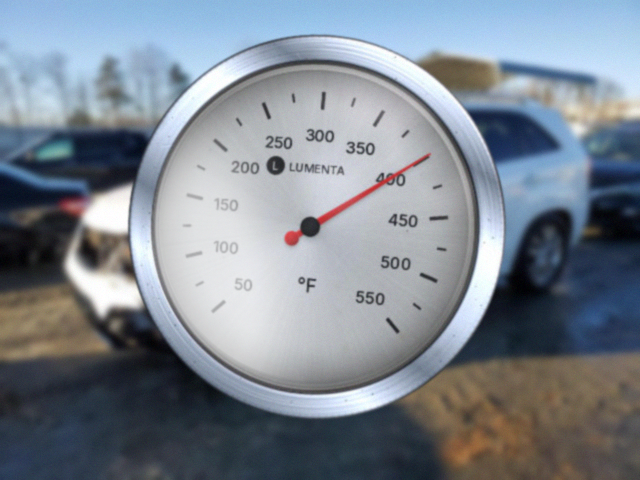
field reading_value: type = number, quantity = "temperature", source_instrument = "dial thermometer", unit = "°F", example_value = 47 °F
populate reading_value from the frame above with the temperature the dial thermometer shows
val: 400 °F
